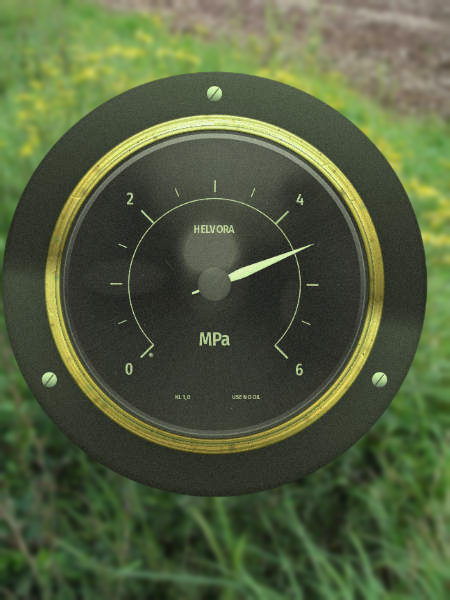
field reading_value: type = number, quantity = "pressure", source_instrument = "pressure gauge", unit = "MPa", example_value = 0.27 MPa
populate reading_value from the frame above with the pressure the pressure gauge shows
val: 4.5 MPa
